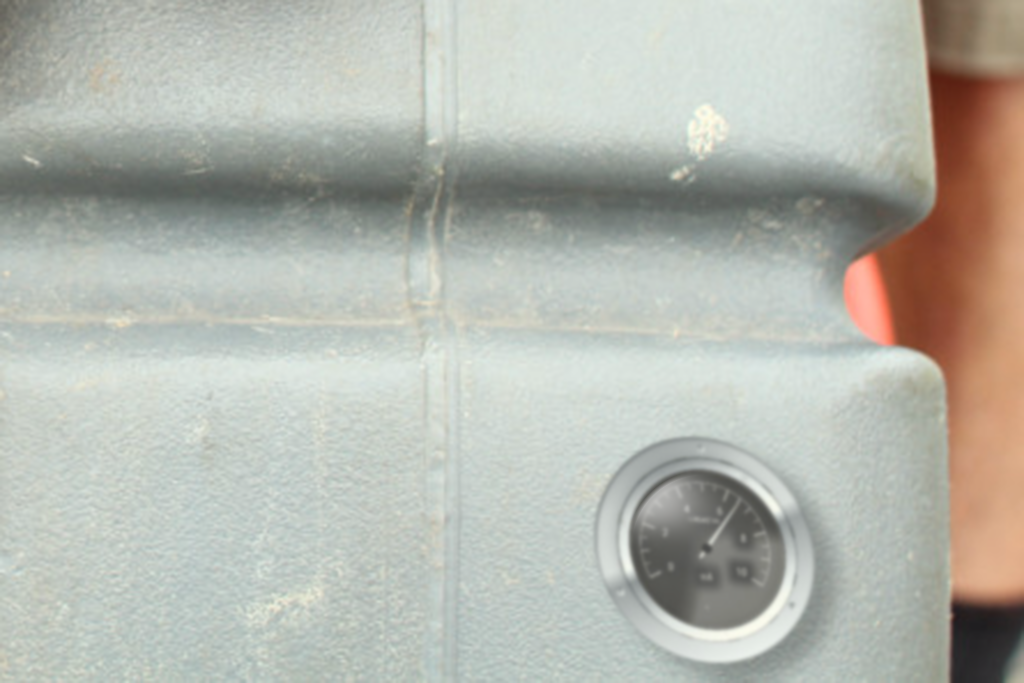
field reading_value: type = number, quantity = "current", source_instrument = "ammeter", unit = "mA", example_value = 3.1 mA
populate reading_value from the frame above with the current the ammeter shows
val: 6.5 mA
